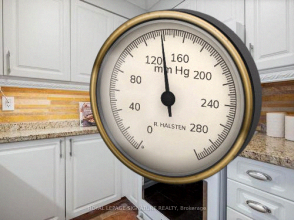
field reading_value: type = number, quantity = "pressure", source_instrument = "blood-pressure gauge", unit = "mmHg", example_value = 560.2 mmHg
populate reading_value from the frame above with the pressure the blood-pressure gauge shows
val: 140 mmHg
